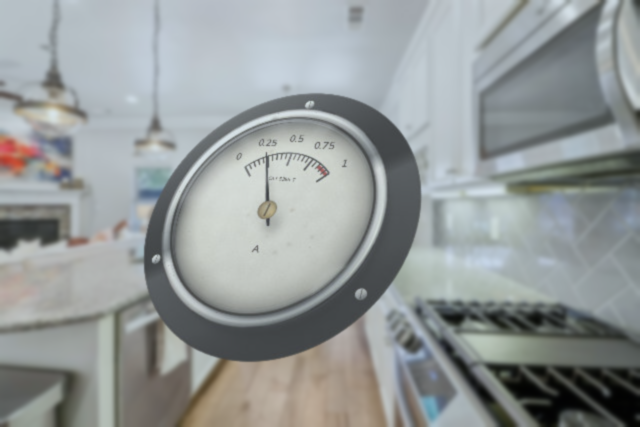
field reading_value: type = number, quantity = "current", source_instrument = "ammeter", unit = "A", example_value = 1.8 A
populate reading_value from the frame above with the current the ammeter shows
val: 0.25 A
